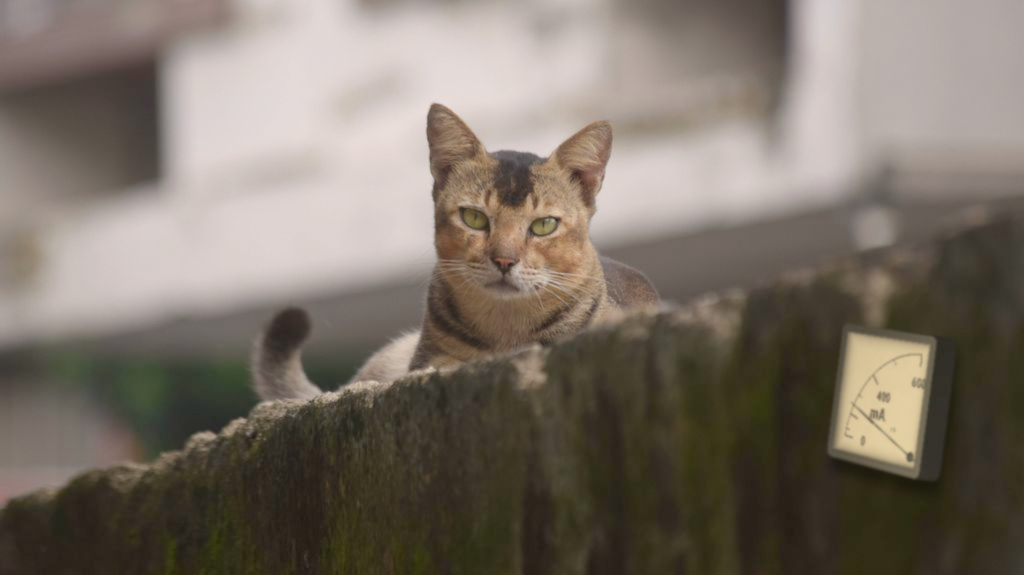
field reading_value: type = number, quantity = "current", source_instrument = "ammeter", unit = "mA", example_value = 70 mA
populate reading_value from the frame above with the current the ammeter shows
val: 250 mA
